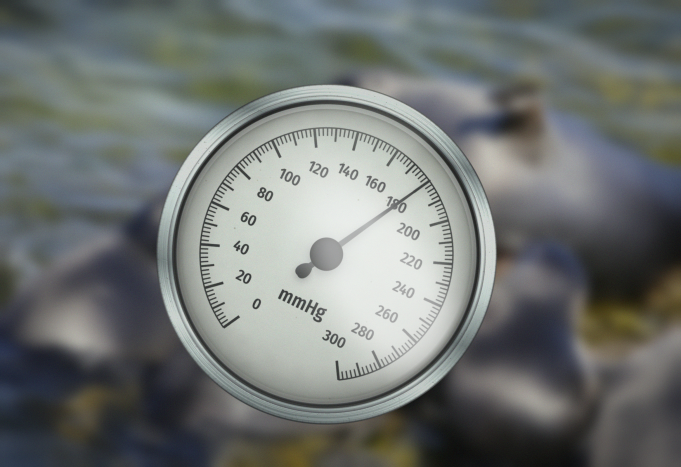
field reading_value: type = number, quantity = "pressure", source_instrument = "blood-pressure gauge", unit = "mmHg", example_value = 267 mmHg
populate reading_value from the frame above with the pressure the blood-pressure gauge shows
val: 180 mmHg
